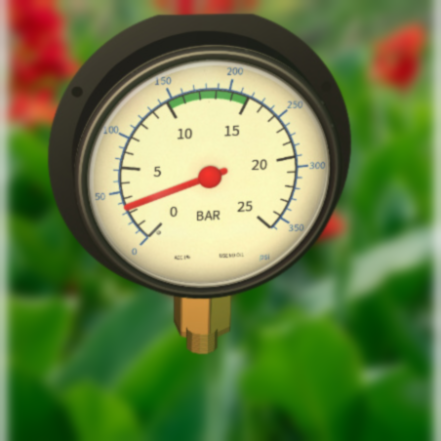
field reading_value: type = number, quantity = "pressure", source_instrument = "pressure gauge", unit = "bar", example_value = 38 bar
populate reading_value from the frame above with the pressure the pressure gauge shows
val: 2.5 bar
